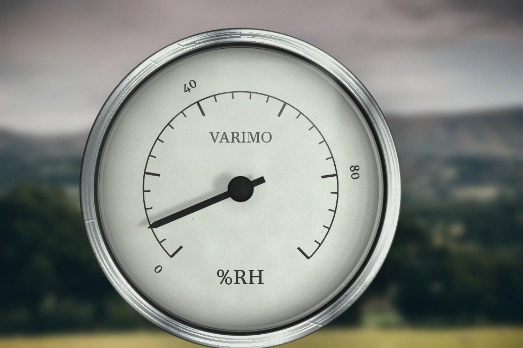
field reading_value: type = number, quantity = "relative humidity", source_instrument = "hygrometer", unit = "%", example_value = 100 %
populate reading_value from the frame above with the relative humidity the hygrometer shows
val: 8 %
